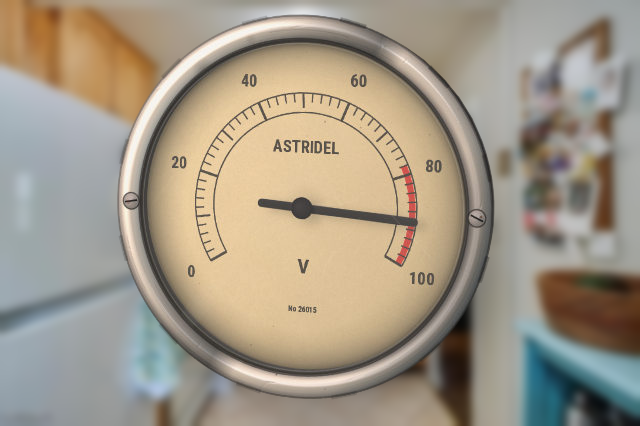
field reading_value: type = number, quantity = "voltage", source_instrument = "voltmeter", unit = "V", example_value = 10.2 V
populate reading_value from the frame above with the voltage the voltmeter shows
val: 90 V
